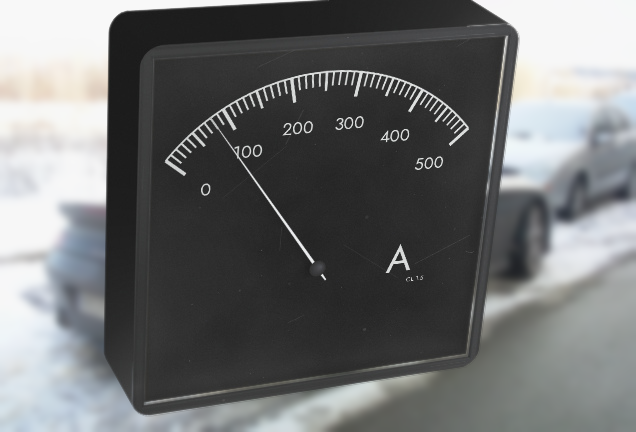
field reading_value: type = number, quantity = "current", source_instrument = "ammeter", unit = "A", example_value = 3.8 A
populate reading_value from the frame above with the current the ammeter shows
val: 80 A
